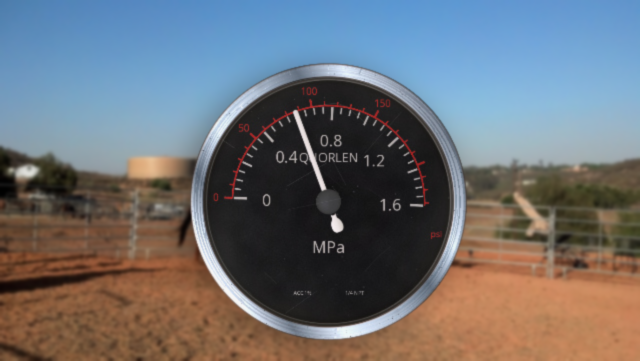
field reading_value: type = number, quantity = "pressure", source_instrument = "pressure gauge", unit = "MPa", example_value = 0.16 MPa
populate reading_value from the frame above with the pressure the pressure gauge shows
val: 0.6 MPa
